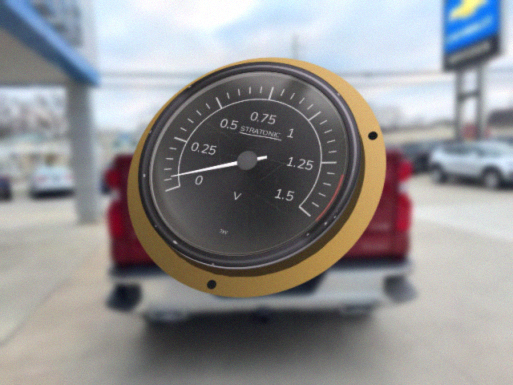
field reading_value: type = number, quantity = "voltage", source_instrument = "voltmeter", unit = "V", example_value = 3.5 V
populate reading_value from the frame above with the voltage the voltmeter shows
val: 0.05 V
